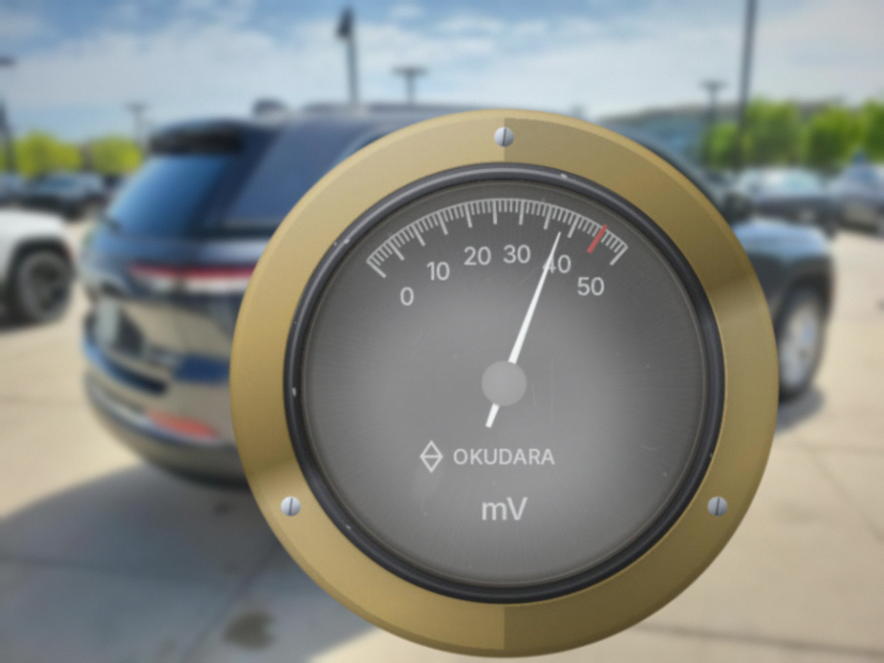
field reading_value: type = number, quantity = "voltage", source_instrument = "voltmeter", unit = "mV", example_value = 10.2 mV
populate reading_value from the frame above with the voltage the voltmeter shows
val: 38 mV
